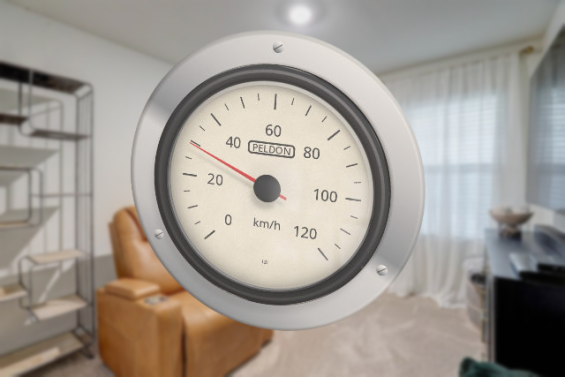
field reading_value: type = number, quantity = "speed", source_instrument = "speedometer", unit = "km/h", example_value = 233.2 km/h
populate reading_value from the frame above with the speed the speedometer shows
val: 30 km/h
